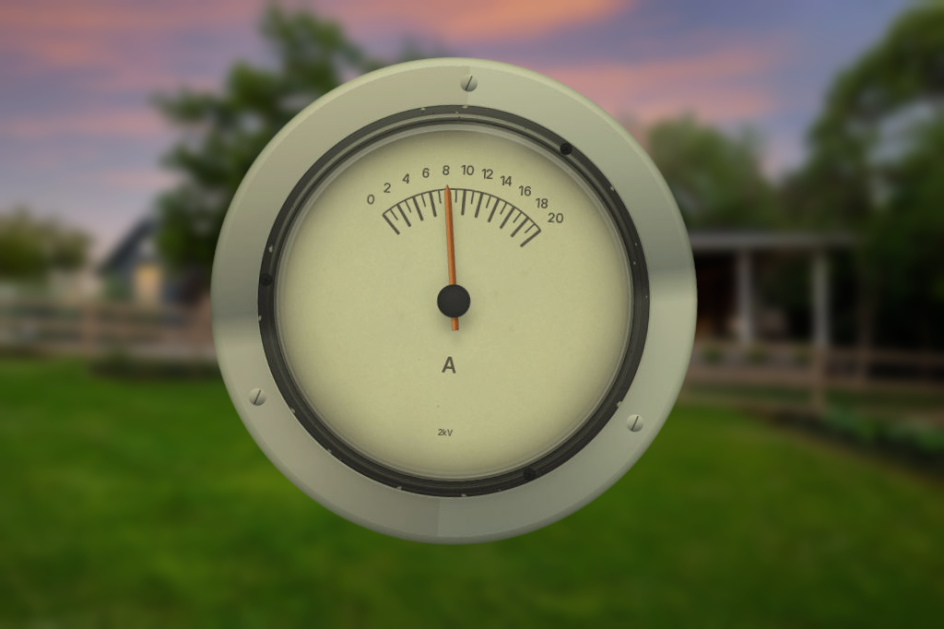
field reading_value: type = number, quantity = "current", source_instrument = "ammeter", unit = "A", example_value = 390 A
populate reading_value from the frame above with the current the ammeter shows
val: 8 A
